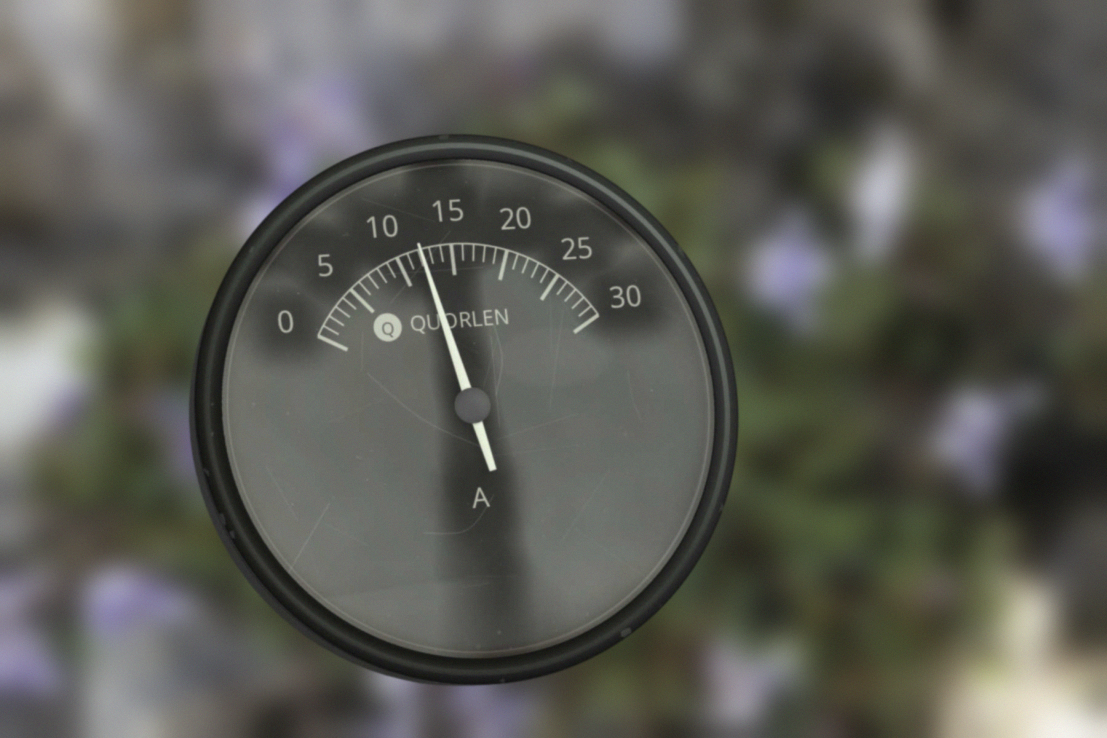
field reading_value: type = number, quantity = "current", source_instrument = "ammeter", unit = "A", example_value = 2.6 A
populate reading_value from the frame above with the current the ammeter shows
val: 12 A
